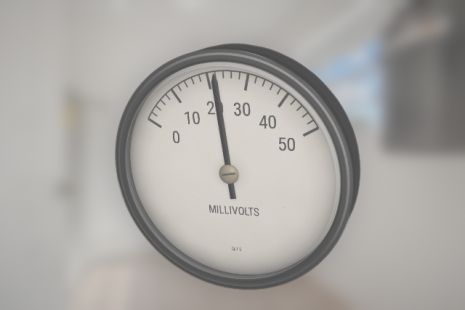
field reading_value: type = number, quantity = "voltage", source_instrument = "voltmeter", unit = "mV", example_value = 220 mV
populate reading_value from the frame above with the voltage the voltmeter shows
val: 22 mV
